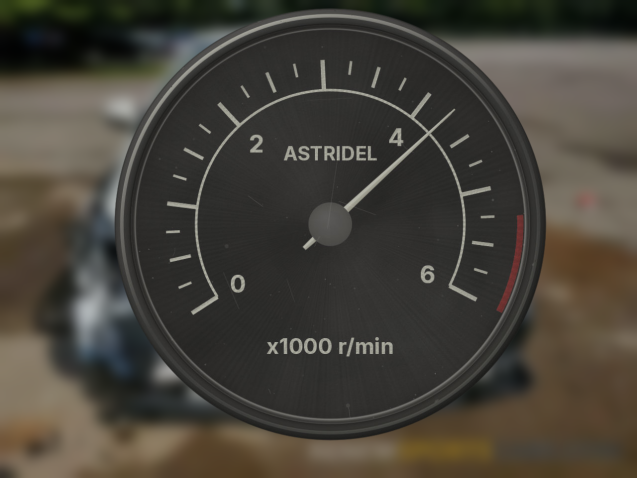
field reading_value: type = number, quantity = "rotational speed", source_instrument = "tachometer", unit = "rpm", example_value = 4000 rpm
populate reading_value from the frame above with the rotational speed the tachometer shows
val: 4250 rpm
